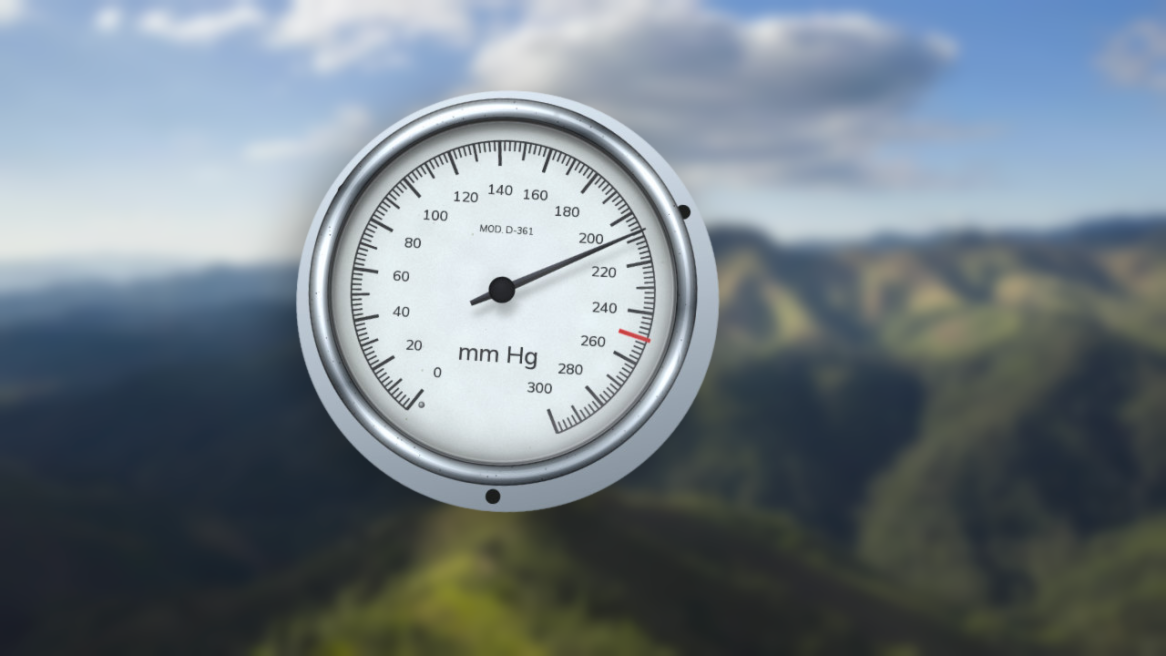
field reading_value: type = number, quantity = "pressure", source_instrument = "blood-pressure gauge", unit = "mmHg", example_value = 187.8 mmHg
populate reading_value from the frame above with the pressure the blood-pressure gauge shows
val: 208 mmHg
